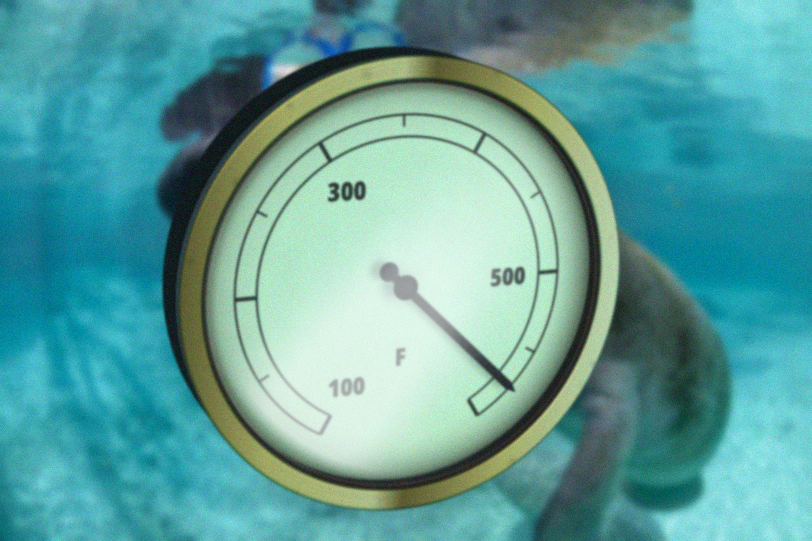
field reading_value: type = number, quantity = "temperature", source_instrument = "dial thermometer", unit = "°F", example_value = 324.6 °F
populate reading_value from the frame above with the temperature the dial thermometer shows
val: 575 °F
